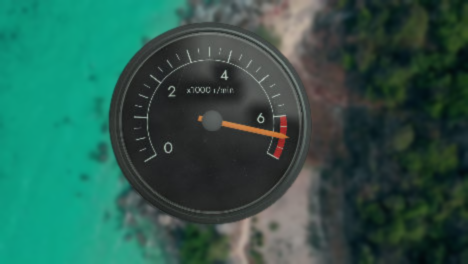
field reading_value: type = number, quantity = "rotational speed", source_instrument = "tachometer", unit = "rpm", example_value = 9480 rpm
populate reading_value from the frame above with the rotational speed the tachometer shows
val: 6500 rpm
